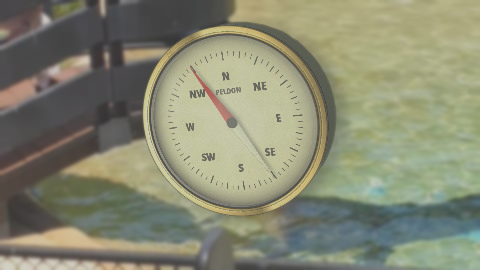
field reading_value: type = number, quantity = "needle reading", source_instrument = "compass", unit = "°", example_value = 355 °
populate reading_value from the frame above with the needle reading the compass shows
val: 330 °
